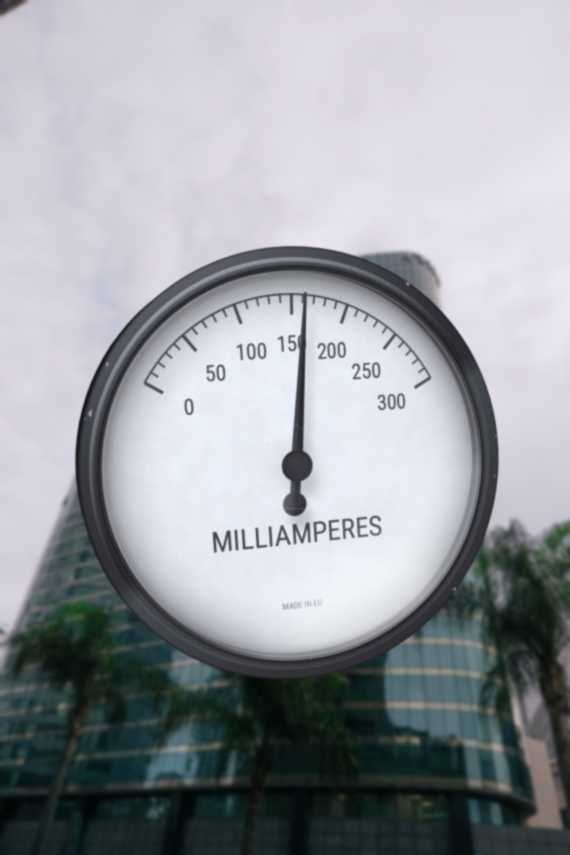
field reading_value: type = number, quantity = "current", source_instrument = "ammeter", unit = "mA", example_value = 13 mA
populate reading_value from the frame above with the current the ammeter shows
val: 160 mA
